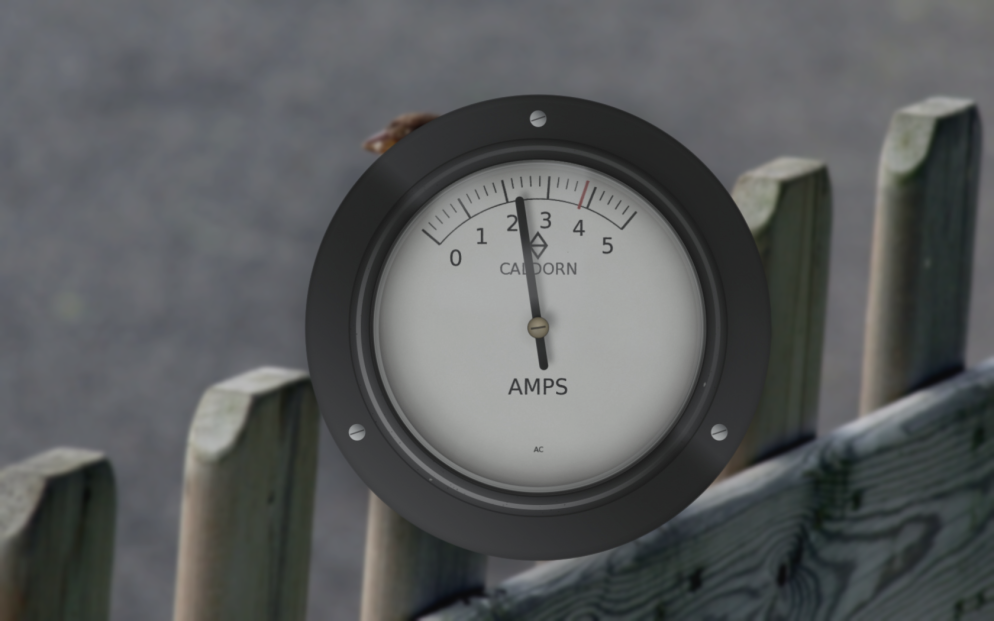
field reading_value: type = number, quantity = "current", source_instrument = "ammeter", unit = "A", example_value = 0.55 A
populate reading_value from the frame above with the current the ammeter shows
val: 2.3 A
